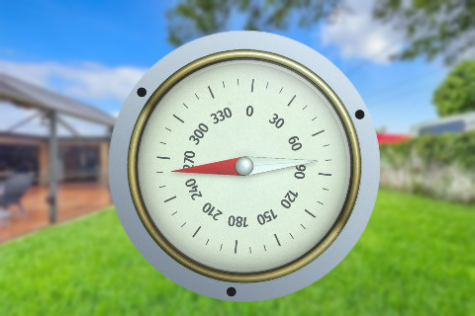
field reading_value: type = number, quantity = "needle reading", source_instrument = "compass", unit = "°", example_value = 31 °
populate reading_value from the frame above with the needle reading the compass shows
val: 260 °
